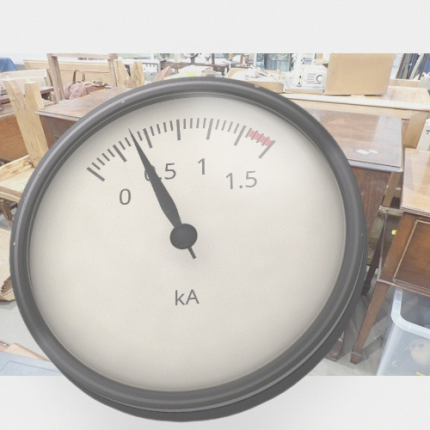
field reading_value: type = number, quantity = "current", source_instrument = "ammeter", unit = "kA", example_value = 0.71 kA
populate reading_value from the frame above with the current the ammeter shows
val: 0.4 kA
